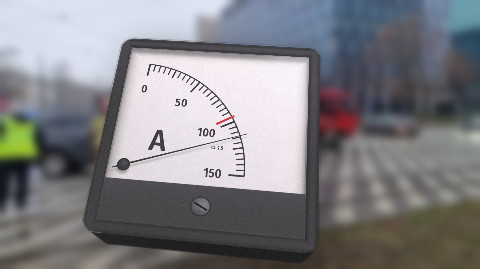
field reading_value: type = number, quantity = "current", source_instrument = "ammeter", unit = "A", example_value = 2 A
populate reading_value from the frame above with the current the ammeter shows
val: 115 A
